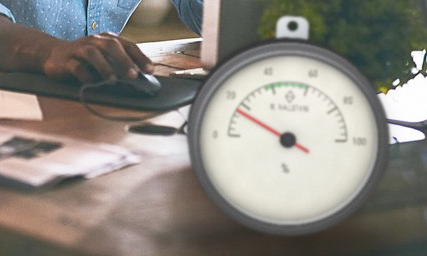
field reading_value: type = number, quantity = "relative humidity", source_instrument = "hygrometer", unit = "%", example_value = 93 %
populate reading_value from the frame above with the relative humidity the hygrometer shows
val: 16 %
